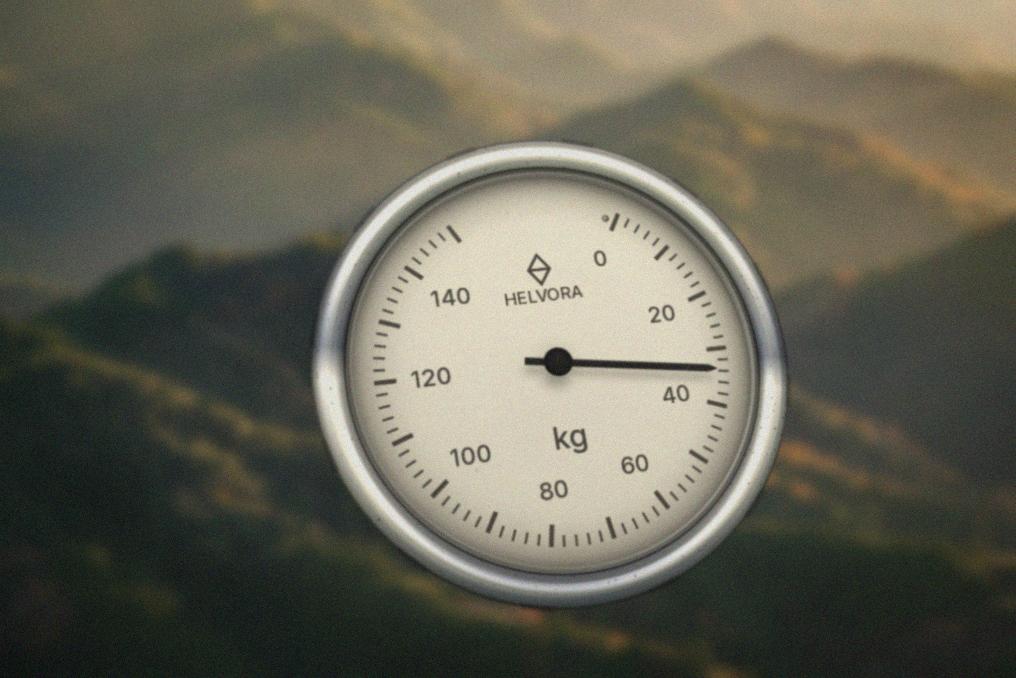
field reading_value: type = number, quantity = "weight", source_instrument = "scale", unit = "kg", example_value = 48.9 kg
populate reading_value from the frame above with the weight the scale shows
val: 34 kg
